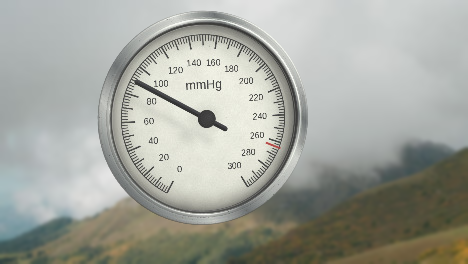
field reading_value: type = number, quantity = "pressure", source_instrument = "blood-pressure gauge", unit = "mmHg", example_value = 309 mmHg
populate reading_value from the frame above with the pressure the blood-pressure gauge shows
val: 90 mmHg
